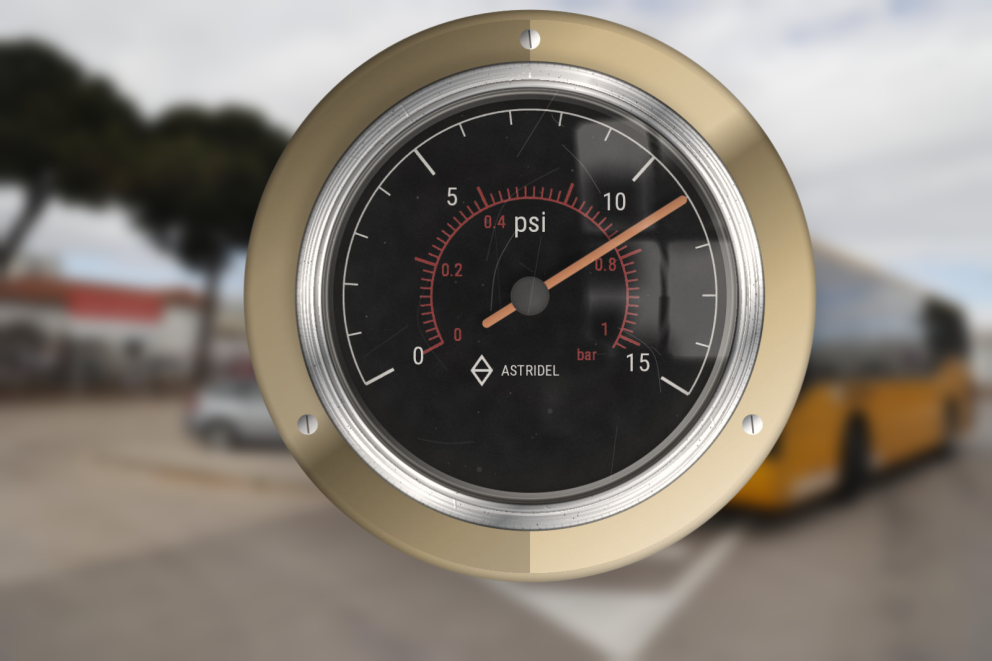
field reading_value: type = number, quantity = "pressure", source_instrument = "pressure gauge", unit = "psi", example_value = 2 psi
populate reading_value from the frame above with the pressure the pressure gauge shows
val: 11 psi
